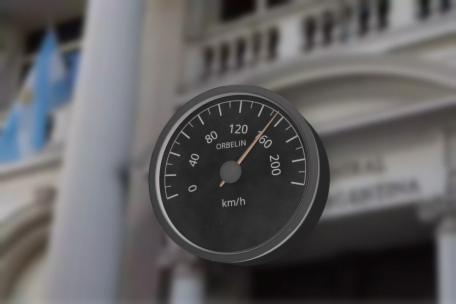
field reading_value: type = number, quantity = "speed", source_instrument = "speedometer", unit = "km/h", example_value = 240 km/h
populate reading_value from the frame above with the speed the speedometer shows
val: 155 km/h
